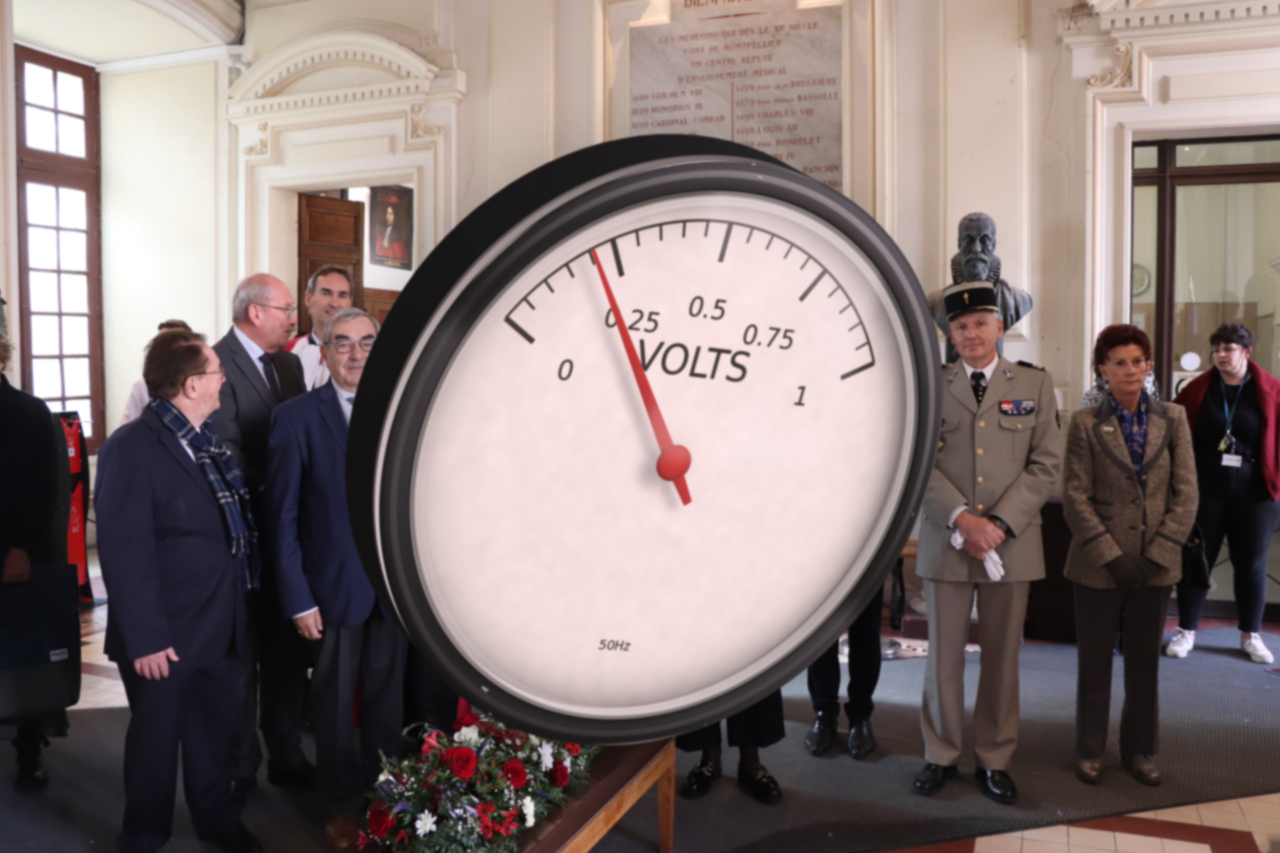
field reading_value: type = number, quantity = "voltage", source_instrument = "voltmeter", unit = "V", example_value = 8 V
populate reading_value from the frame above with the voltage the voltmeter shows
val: 0.2 V
